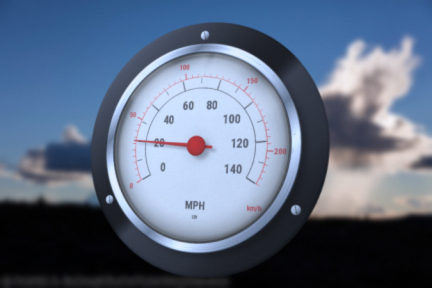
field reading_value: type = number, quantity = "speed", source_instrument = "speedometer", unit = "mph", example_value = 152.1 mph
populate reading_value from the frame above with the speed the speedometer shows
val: 20 mph
